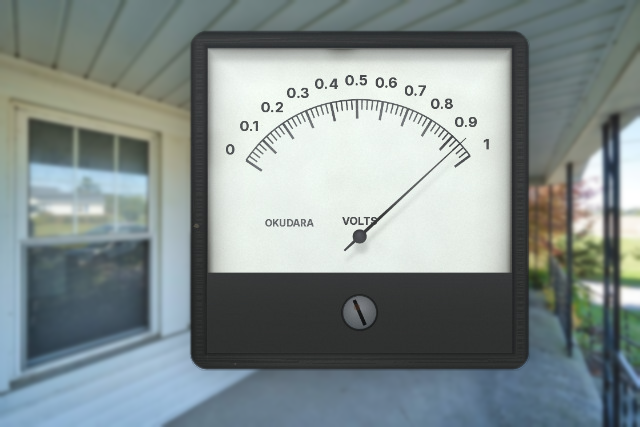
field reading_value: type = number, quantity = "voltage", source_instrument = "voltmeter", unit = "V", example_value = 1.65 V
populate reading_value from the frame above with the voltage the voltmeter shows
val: 0.94 V
